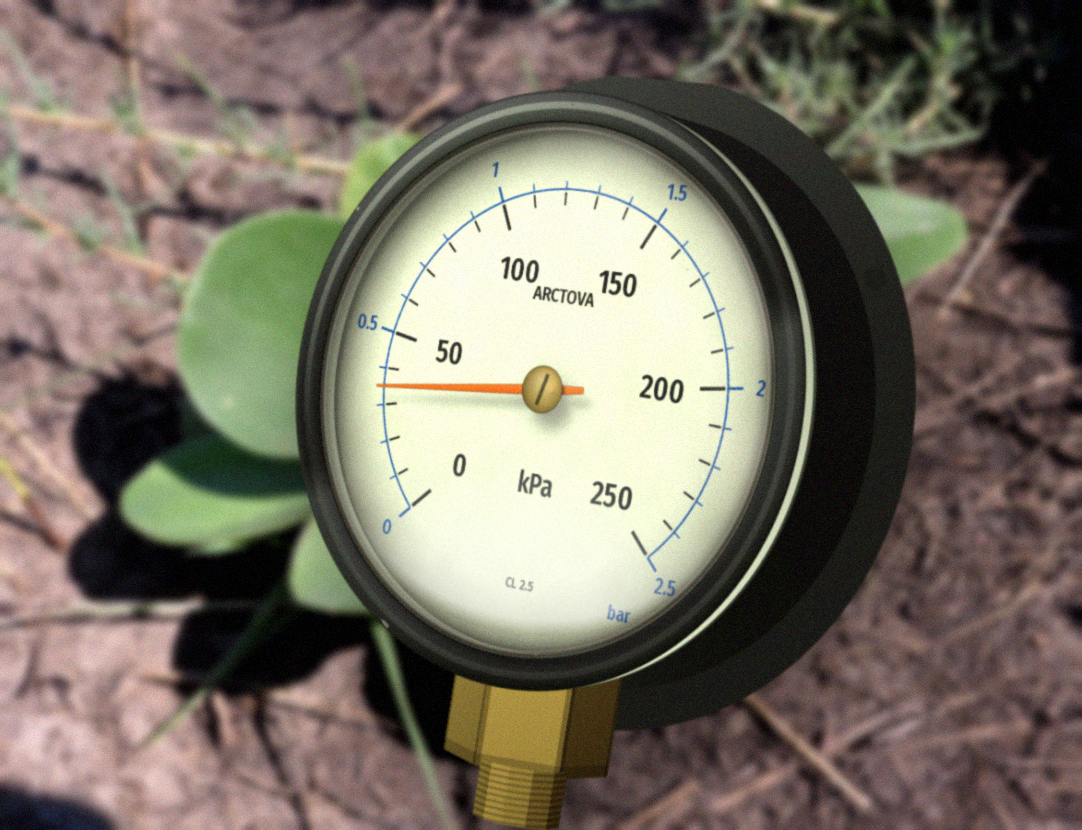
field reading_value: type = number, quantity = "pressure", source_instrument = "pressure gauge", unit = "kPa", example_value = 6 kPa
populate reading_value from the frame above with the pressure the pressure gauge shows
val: 35 kPa
